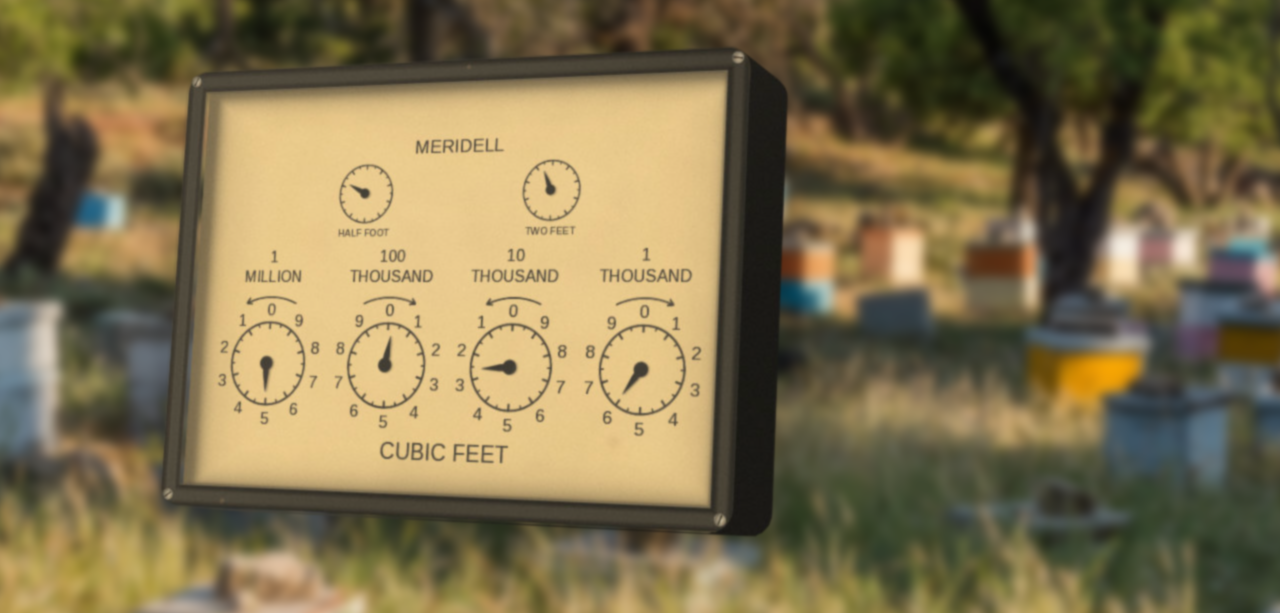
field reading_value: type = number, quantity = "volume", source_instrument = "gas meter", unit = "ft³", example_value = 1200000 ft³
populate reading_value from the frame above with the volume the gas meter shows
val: 502600 ft³
